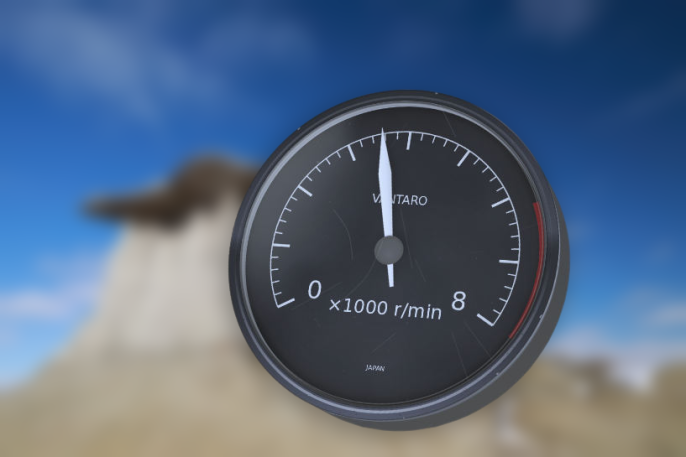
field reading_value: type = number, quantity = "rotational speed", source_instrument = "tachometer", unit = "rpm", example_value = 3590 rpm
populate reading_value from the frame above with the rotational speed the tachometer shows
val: 3600 rpm
